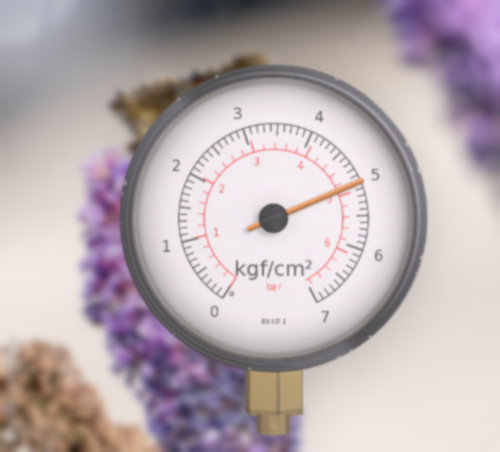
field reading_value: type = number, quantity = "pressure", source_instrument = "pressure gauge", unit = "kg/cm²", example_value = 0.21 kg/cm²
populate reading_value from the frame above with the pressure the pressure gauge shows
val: 5 kg/cm²
